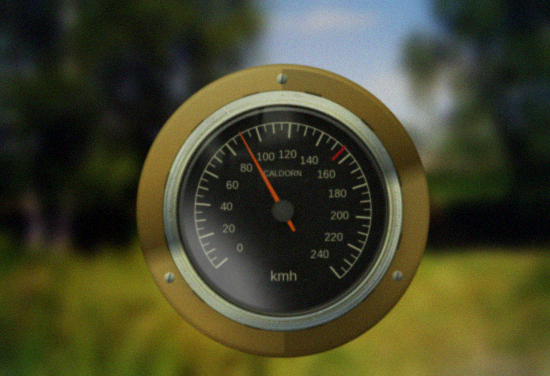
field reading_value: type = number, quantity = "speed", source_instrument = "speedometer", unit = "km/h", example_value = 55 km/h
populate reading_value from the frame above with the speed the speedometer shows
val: 90 km/h
